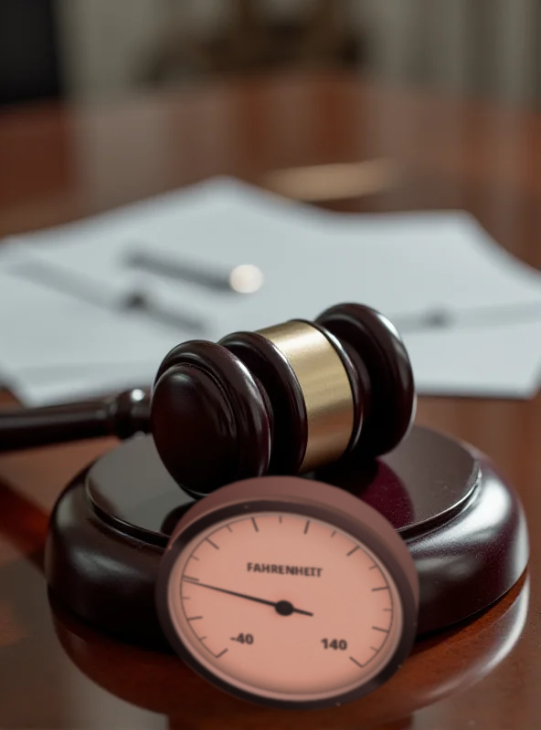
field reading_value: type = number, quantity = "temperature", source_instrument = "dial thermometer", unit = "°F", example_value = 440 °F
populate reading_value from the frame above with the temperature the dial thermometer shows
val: 0 °F
